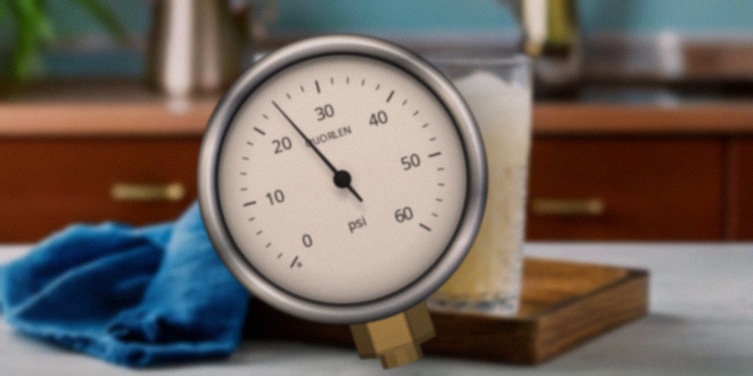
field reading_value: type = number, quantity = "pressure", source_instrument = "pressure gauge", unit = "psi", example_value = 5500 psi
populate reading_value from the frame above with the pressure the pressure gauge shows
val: 24 psi
